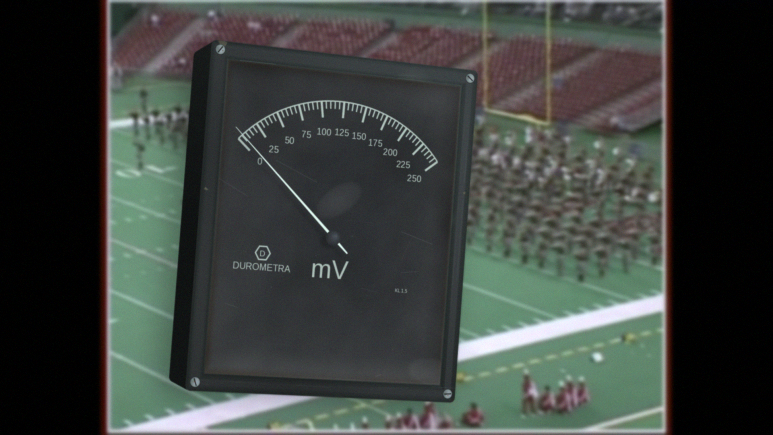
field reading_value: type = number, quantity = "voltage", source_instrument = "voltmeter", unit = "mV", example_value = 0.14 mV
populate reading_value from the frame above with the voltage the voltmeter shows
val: 5 mV
